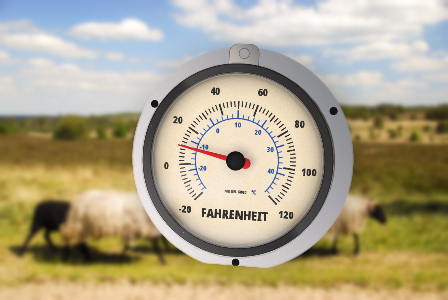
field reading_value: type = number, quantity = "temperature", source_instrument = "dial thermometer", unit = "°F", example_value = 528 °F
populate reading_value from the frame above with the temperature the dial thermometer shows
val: 10 °F
